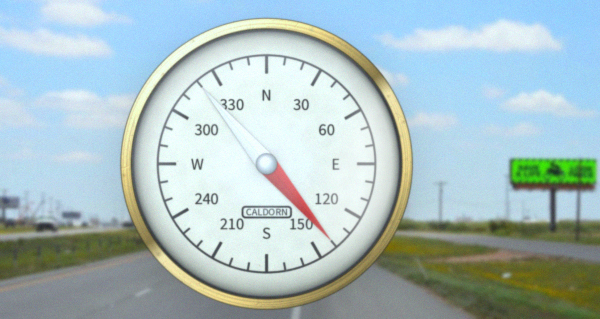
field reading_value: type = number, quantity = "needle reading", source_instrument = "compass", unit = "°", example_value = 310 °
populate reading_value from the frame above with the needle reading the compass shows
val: 140 °
